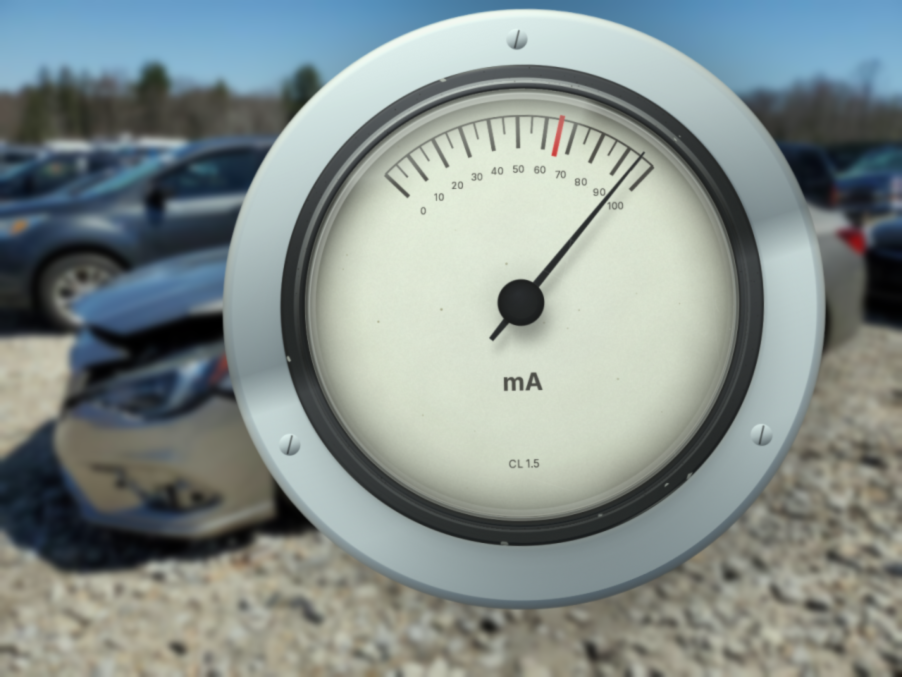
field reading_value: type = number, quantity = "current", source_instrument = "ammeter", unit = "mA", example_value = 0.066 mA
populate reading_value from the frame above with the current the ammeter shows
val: 95 mA
